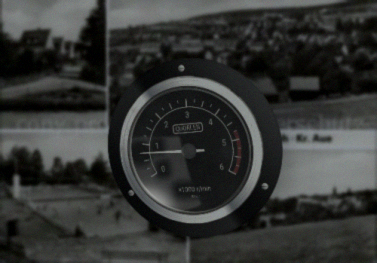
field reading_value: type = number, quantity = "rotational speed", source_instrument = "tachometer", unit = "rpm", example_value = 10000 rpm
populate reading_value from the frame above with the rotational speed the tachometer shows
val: 750 rpm
